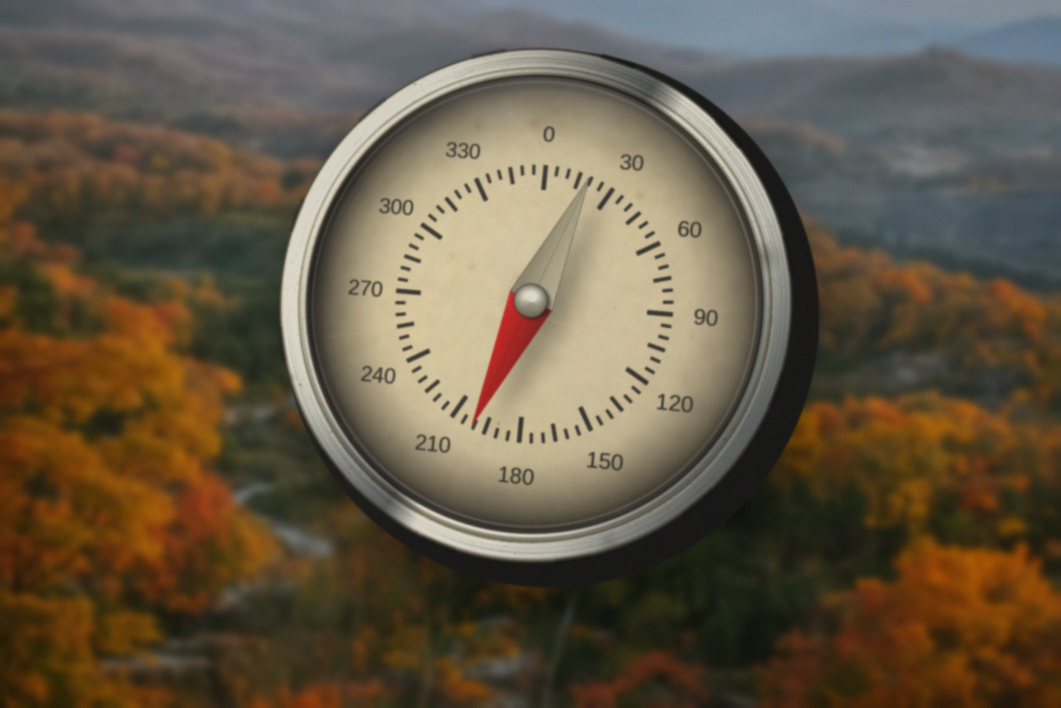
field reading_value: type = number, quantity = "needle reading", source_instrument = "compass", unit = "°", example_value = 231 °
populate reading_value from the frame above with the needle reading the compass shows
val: 200 °
